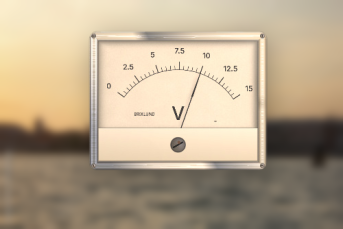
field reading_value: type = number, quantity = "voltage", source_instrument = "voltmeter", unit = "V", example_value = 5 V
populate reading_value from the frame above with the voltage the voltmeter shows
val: 10 V
